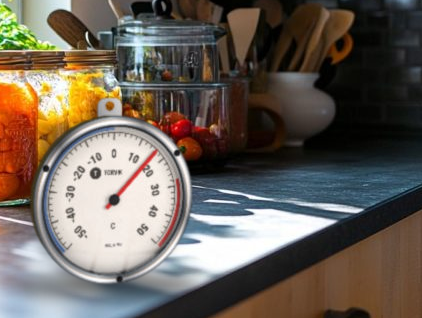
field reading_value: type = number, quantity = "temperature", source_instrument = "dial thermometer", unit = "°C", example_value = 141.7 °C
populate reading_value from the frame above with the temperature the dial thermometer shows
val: 16 °C
